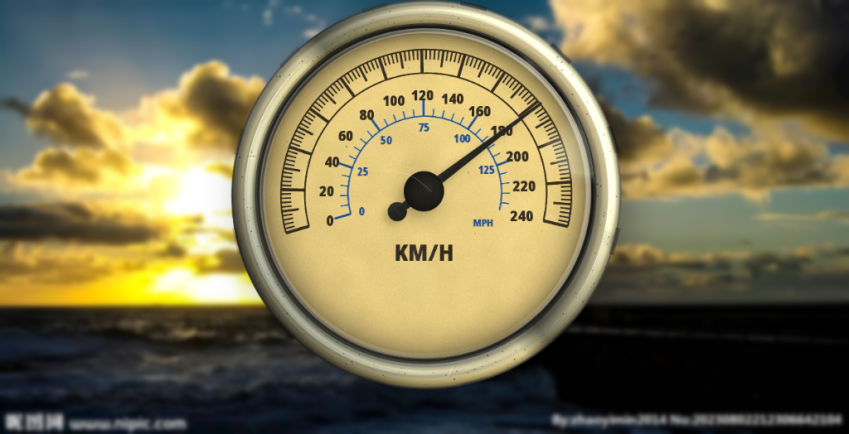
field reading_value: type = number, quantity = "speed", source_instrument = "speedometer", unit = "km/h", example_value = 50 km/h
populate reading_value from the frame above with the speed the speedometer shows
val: 182 km/h
